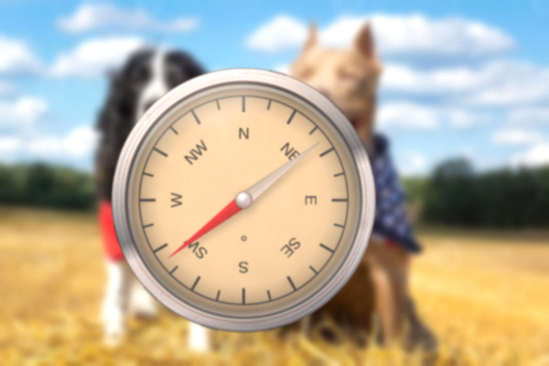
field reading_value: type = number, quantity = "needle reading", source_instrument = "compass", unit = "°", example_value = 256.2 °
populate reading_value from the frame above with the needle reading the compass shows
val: 232.5 °
